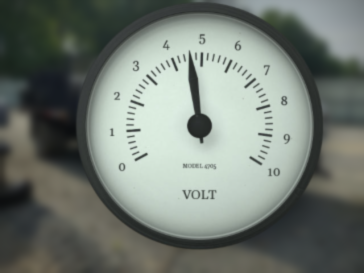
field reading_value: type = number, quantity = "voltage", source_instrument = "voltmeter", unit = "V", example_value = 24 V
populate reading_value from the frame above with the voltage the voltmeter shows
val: 4.6 V
